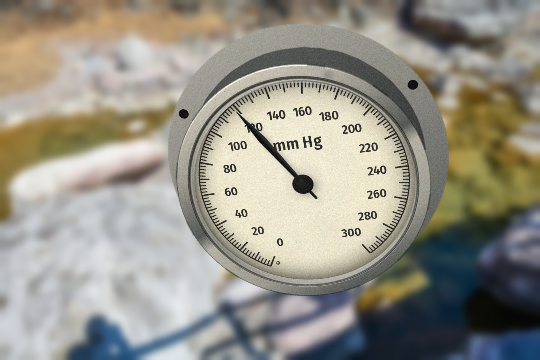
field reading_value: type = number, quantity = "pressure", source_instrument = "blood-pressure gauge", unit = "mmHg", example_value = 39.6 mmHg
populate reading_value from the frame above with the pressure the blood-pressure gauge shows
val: 120 mmHg
